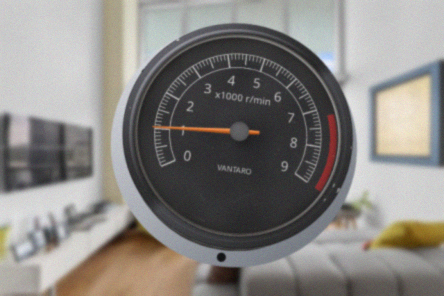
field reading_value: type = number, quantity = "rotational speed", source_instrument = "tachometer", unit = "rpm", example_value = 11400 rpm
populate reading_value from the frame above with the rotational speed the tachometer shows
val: 1000 rpm
